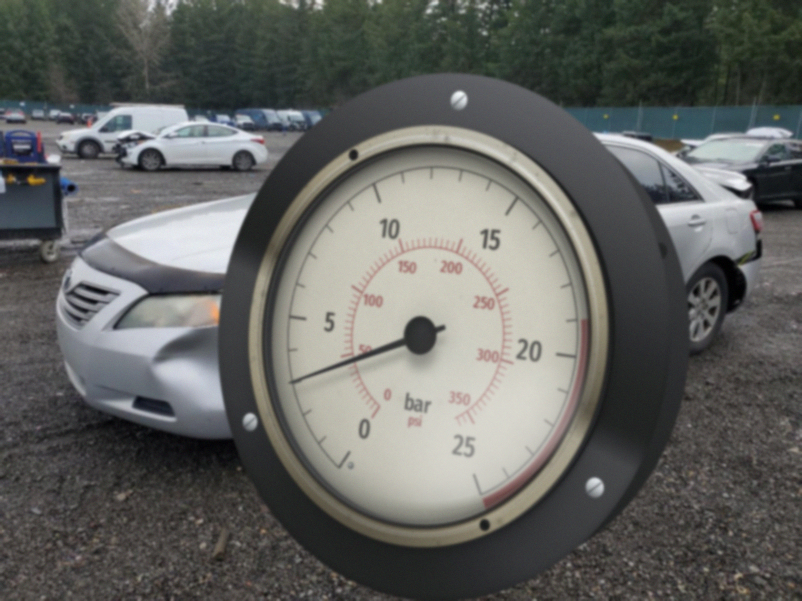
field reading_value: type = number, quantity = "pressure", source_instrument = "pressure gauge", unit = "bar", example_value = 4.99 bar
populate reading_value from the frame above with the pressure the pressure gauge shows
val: 3 bar
